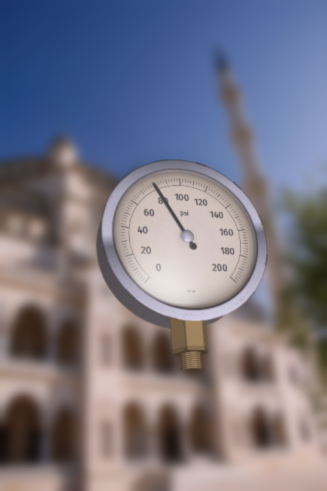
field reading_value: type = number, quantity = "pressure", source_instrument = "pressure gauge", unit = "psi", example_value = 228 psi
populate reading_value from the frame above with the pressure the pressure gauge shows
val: 80 psi
